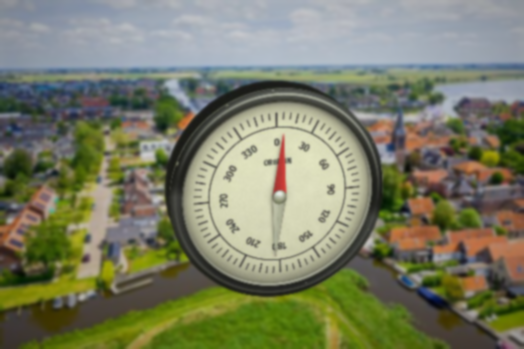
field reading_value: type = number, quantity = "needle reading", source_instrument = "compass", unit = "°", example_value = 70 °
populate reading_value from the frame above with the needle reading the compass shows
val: 5 °
